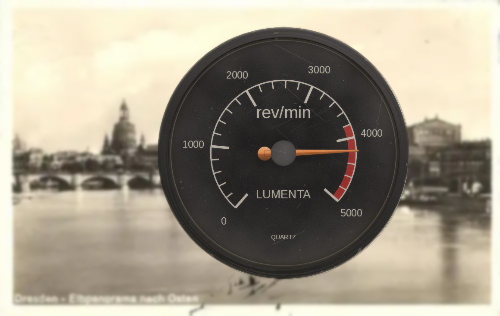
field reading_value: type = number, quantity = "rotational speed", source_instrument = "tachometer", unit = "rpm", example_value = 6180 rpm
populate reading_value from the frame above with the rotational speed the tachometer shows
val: 4200 rpm
